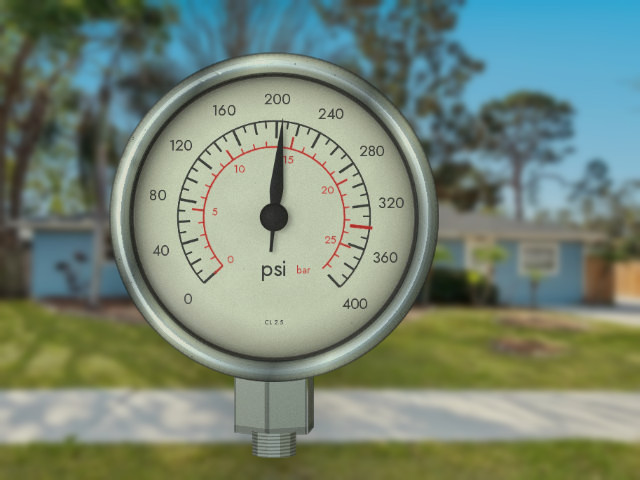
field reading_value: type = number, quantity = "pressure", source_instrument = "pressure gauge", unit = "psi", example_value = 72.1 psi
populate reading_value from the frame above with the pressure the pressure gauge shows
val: 205 psi
